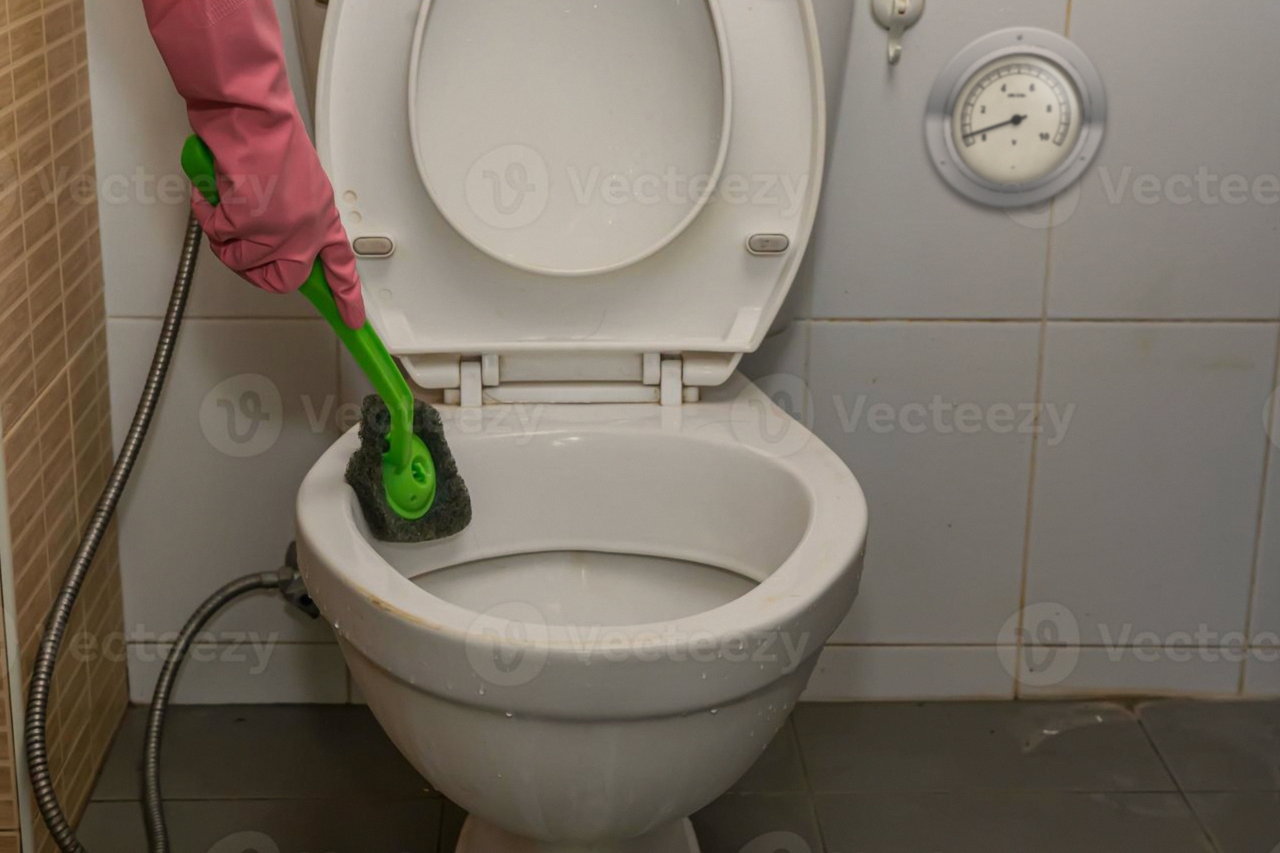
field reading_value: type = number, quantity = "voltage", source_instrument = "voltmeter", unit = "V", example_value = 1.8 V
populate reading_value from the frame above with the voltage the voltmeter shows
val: 0.5 V
